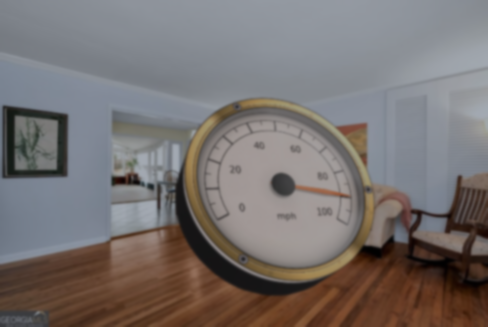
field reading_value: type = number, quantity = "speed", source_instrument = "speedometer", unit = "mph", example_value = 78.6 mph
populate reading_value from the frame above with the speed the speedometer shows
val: 90 mph
